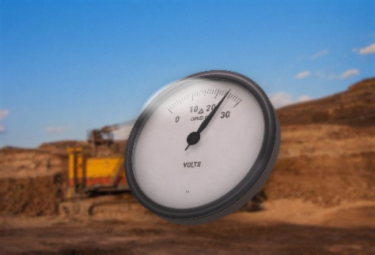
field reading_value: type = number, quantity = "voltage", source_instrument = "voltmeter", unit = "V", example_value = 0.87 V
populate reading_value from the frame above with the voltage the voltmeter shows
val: 25 V
